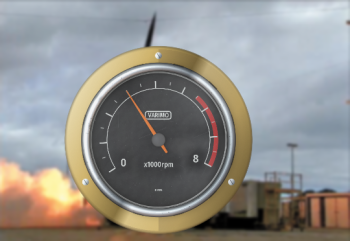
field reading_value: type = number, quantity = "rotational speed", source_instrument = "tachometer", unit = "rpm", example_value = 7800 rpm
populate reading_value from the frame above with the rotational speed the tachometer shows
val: 3000 rpm
